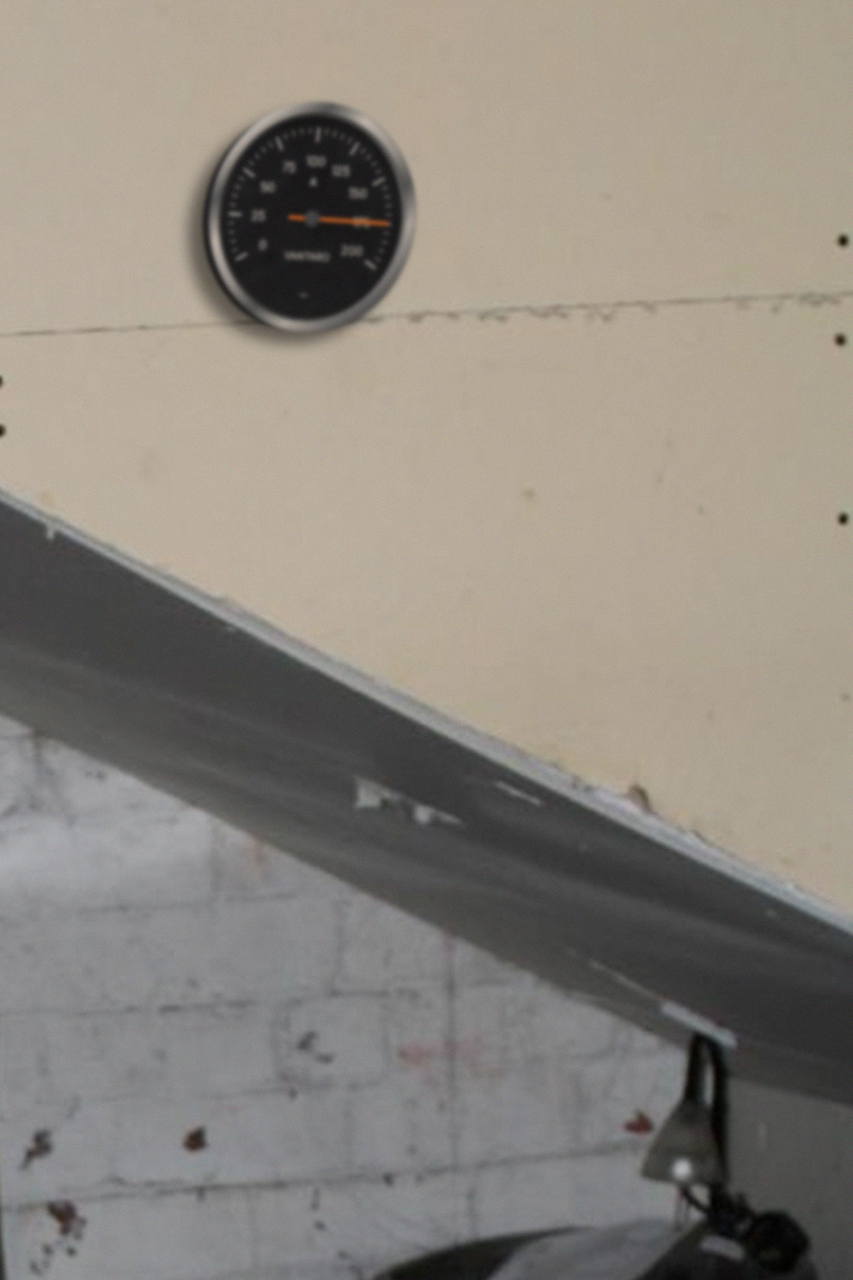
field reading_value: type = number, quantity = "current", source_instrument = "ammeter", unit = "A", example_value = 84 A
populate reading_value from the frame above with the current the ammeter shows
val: 175 A
